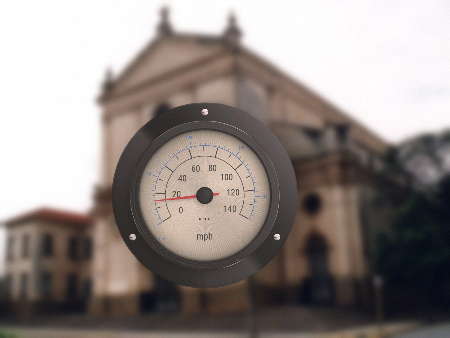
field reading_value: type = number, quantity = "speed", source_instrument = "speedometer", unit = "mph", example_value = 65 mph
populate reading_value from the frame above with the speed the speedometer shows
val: 15 mph
